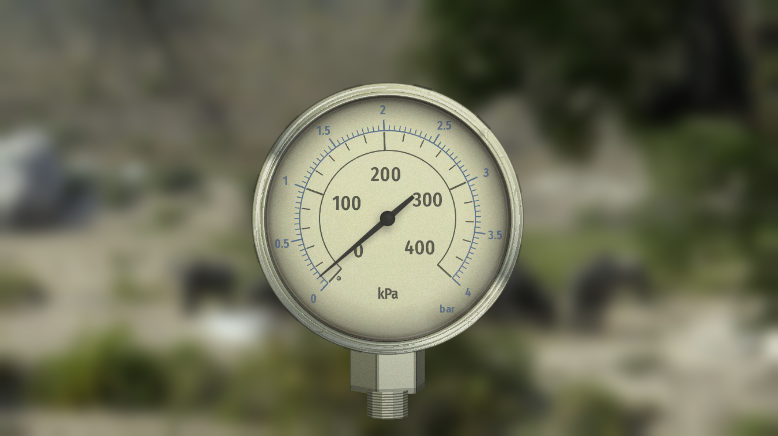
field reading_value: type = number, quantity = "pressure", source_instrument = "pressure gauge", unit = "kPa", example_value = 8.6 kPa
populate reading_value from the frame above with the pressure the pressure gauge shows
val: 10 kPa
